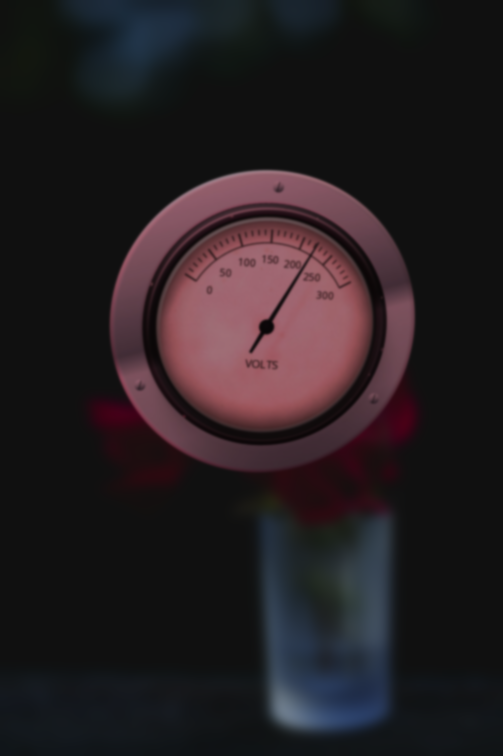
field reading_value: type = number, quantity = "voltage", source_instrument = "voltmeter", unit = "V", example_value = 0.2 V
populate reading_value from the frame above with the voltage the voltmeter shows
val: 220 V
